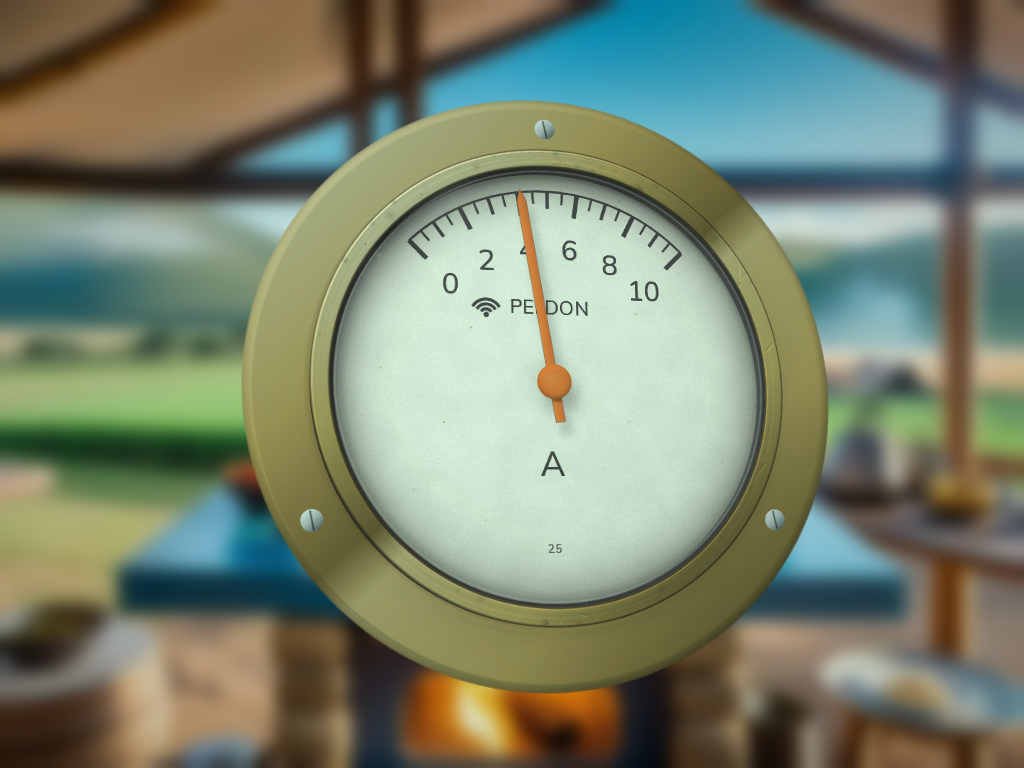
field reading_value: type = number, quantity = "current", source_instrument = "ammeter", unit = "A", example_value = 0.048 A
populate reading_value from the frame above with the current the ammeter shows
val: 4 A
